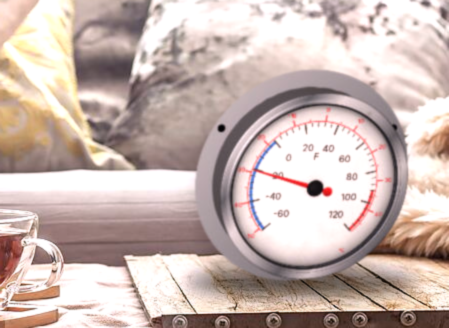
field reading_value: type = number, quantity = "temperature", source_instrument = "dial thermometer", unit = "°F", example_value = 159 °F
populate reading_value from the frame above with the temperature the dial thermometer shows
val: -20 °F
